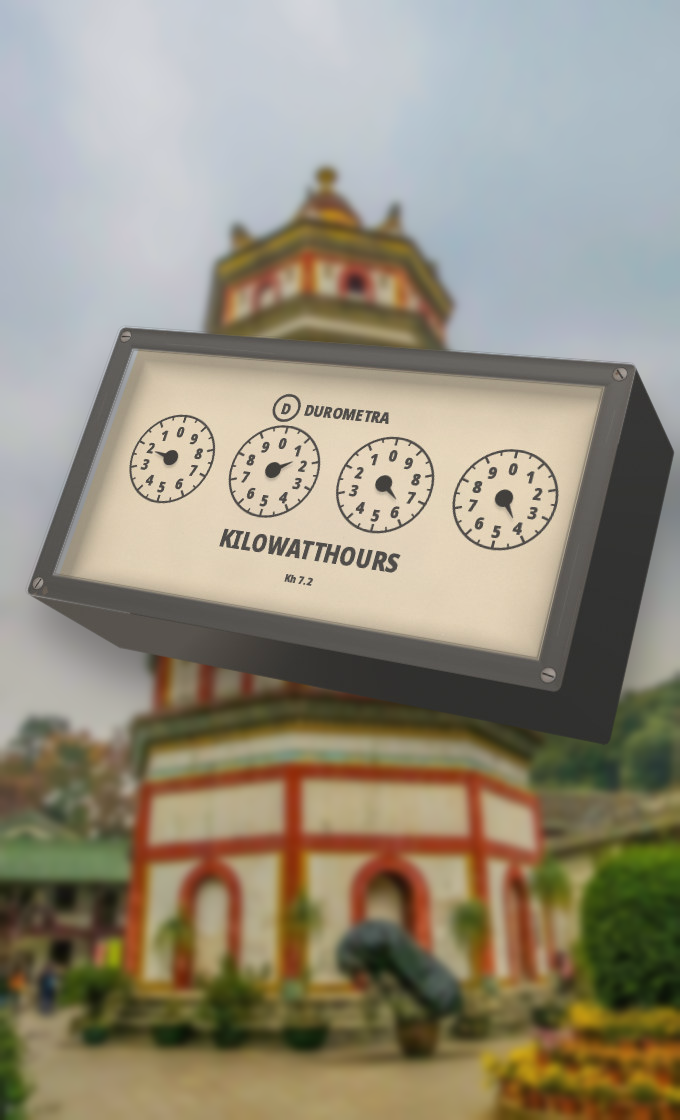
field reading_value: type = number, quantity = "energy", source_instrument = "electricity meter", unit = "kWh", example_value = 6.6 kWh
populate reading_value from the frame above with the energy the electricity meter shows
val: 2164 kWh
